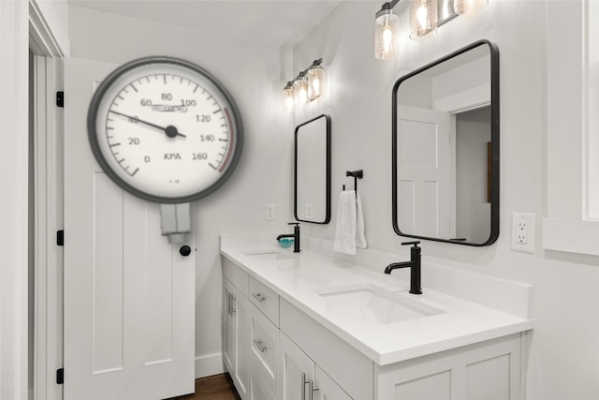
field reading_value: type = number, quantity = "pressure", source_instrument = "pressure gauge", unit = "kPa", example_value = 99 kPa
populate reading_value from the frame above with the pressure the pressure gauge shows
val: 40 kPa
